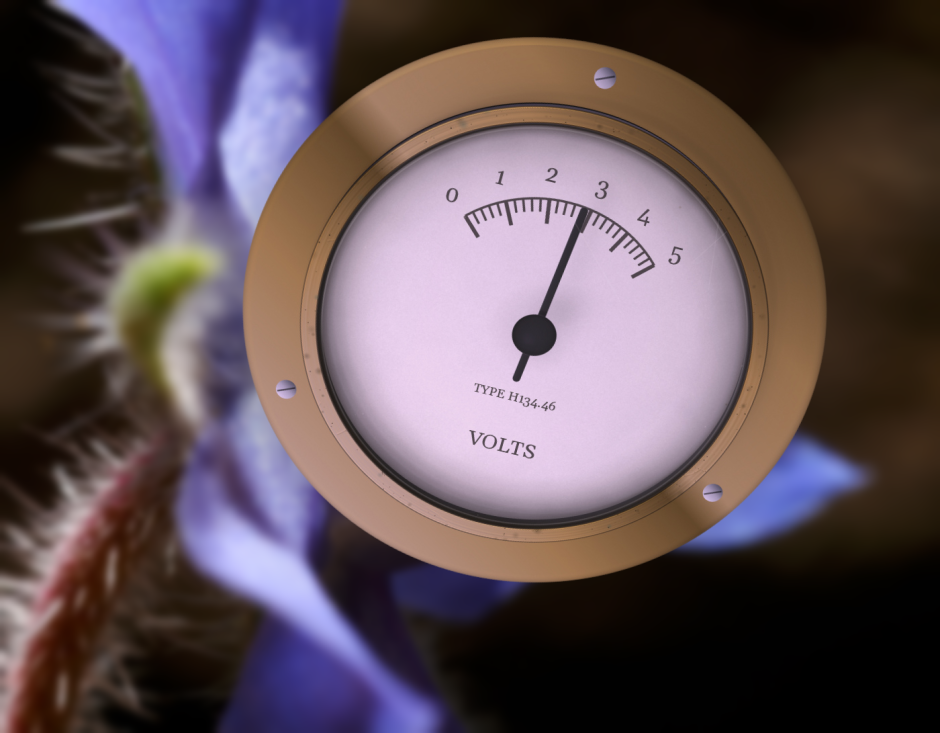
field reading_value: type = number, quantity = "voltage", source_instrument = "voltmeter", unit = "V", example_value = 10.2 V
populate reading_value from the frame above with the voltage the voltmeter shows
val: 2.8 V
